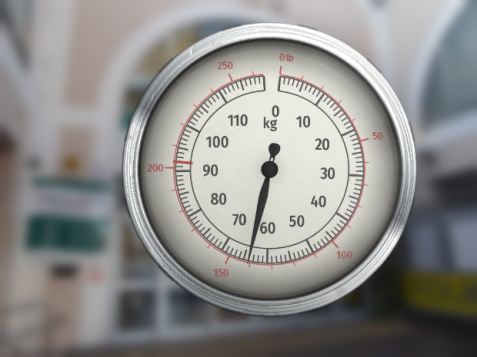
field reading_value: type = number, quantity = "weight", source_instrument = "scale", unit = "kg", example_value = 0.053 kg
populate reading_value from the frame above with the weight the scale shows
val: 64 kg
